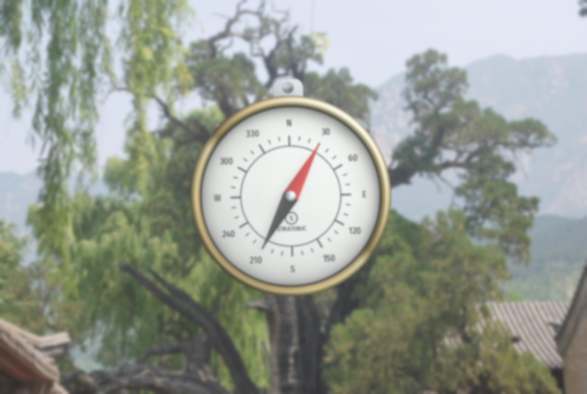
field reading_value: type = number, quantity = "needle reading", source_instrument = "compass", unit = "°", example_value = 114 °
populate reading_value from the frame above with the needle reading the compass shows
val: 30 °
